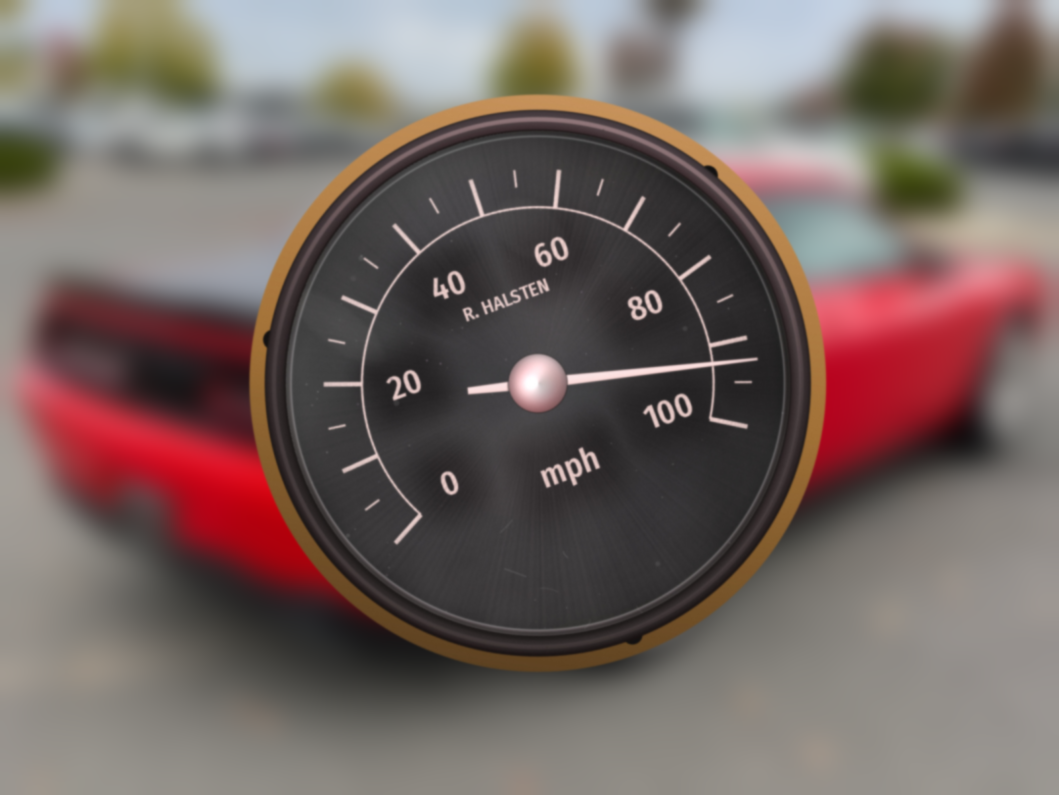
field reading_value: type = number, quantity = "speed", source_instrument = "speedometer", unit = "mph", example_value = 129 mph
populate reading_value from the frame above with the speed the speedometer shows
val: 92.5 mph
